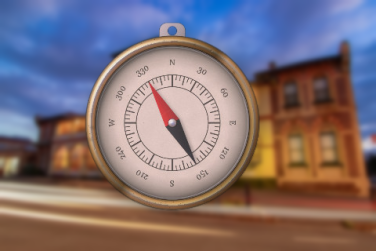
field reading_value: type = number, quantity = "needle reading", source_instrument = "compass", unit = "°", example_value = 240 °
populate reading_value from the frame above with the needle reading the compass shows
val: 330 °
